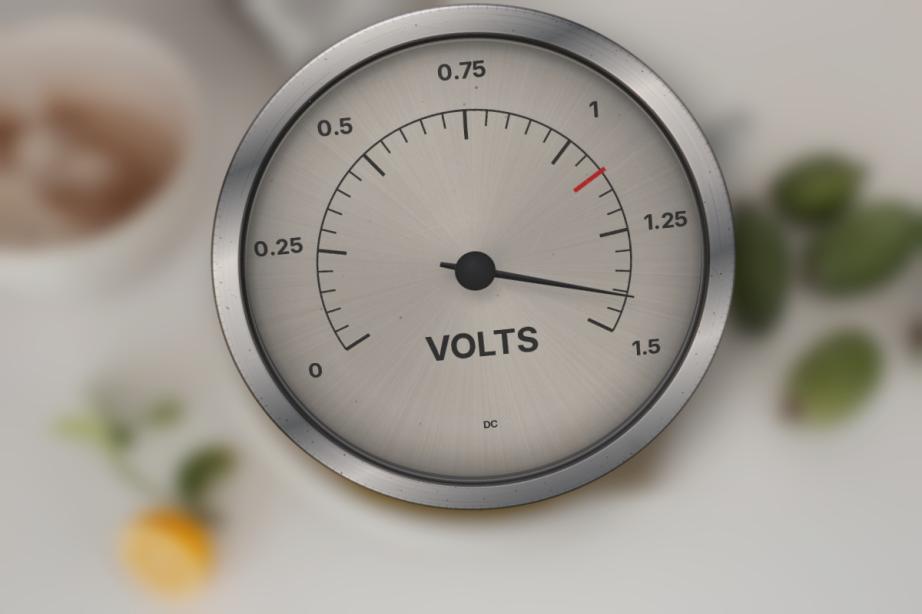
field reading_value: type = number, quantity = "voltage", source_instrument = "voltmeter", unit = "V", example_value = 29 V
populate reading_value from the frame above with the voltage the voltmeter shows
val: 1.4 V
